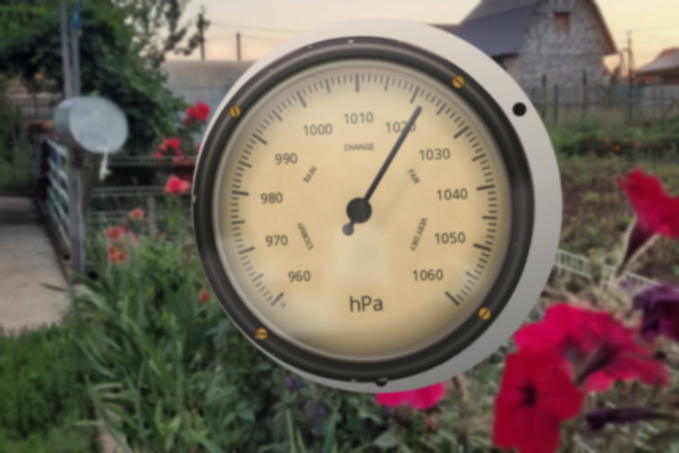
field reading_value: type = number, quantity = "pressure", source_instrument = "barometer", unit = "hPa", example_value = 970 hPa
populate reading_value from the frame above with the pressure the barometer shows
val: 1022 hPa
